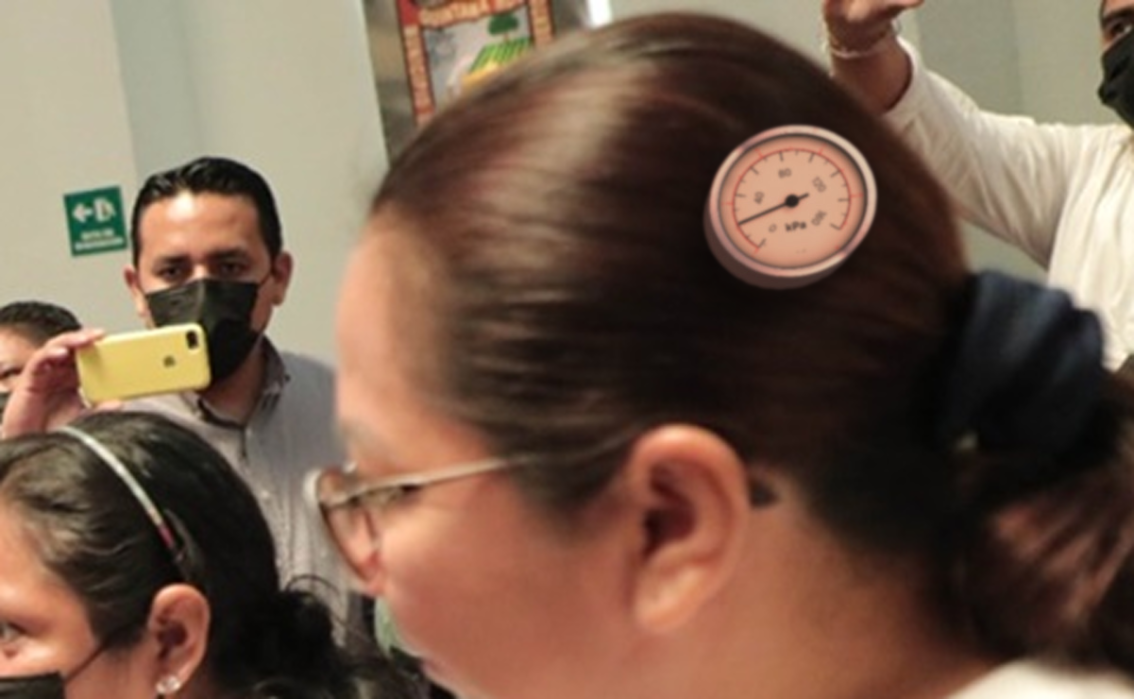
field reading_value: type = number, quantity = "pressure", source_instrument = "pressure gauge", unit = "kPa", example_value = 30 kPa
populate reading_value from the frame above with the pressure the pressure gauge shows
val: 20 kPa
